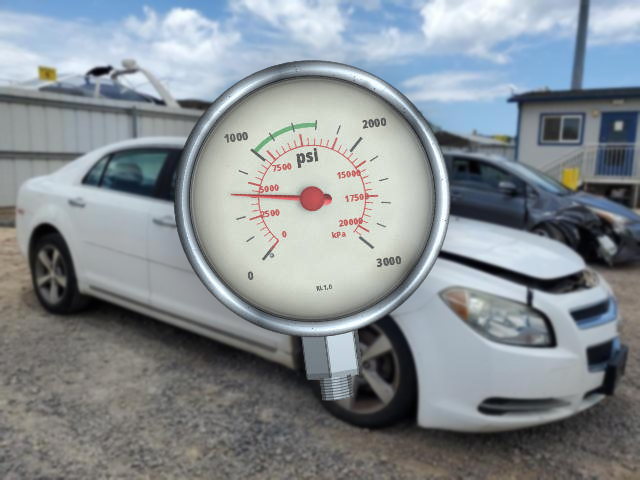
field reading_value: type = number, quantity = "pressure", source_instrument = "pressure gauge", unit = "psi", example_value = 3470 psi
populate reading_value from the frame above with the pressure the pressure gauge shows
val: 600 psi
